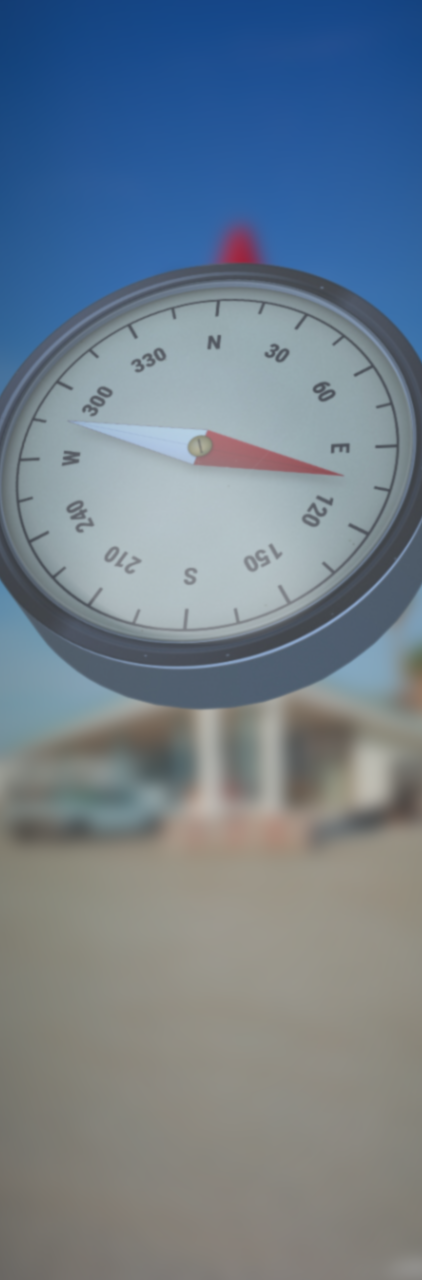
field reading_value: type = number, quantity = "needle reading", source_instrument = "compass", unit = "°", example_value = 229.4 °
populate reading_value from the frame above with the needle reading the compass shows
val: 105 °
